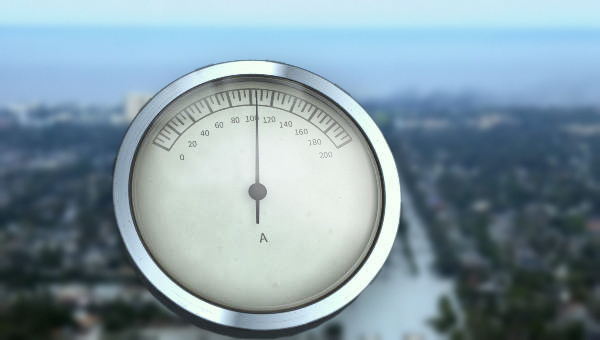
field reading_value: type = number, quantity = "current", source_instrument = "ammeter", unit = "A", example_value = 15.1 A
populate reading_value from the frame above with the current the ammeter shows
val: 105 A
